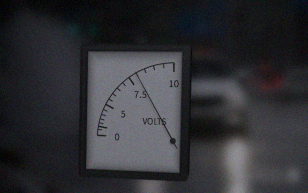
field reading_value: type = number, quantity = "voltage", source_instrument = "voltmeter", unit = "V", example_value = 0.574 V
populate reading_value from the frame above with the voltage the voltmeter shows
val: 8 V
